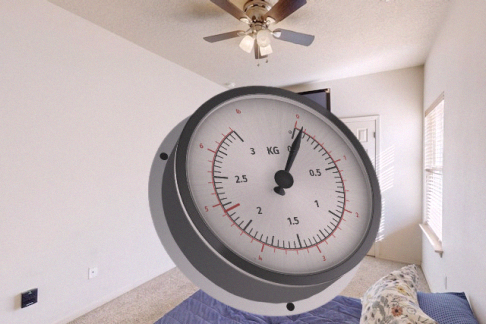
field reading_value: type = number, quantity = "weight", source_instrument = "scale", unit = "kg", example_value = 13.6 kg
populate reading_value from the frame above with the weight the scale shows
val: 0.05 kg
